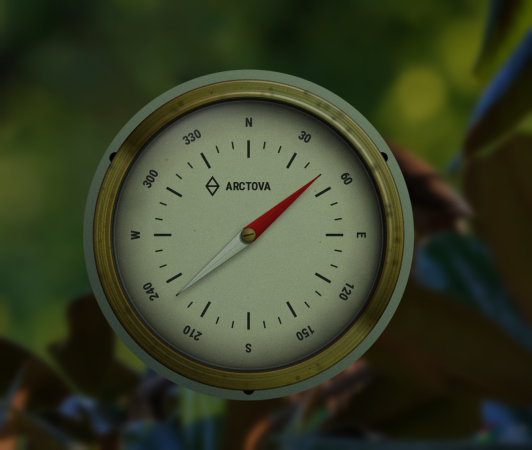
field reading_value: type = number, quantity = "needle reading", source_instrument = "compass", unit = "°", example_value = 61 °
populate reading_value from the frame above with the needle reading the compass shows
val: 50 °
